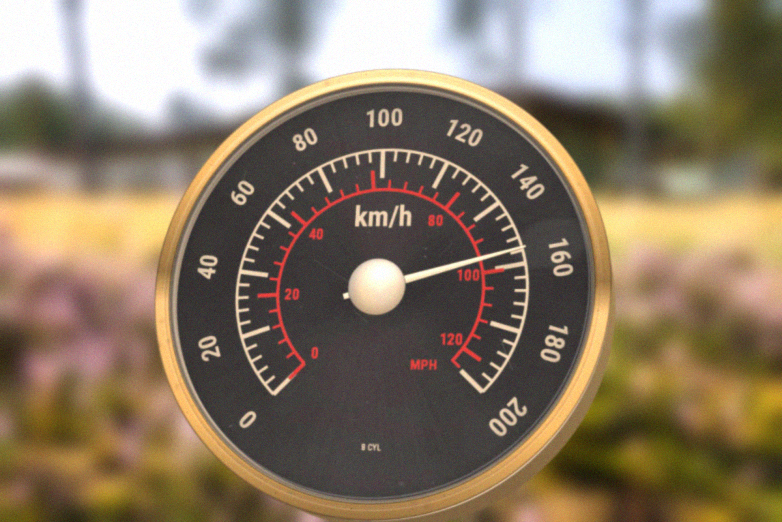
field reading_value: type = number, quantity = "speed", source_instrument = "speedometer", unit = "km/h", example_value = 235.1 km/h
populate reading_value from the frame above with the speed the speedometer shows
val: 156 km/h
